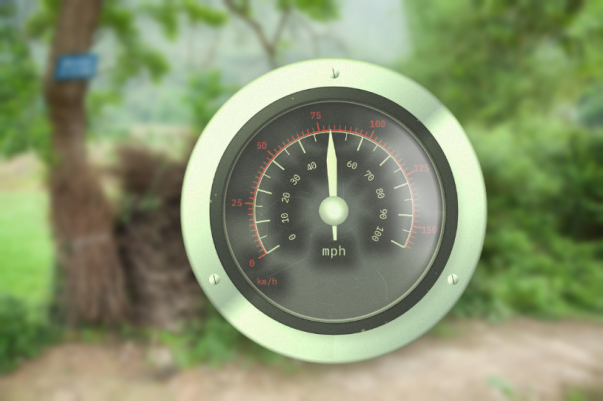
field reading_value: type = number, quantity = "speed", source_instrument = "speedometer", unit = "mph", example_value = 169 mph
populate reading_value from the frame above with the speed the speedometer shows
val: 50 mph
